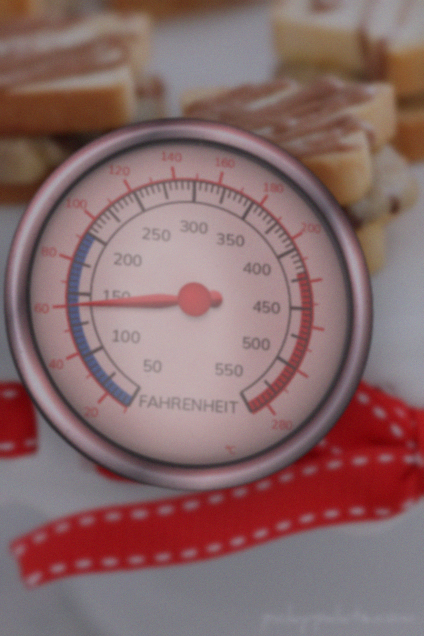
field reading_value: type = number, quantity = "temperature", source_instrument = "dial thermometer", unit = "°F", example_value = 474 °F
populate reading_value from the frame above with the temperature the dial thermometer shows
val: 140 °F
